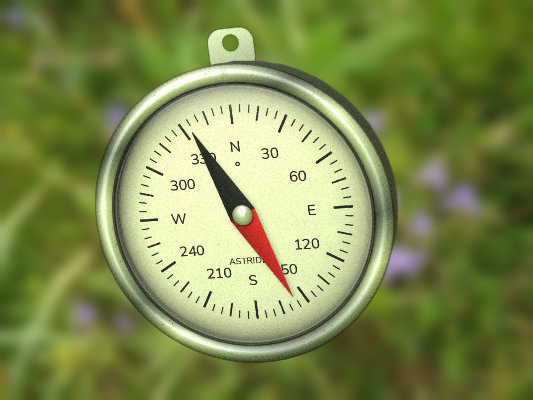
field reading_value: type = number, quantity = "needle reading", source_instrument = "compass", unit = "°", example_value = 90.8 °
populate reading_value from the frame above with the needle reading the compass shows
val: 155 °
